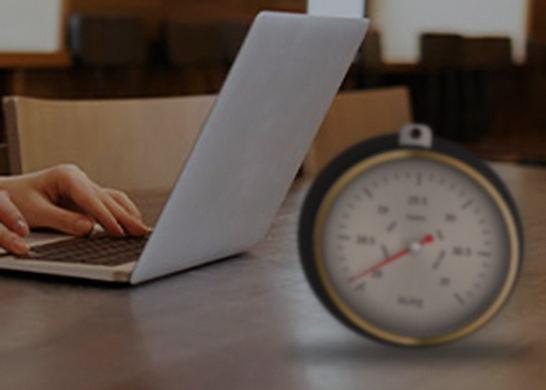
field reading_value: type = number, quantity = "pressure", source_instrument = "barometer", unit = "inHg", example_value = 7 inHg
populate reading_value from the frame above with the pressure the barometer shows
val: 28.1 inHg
